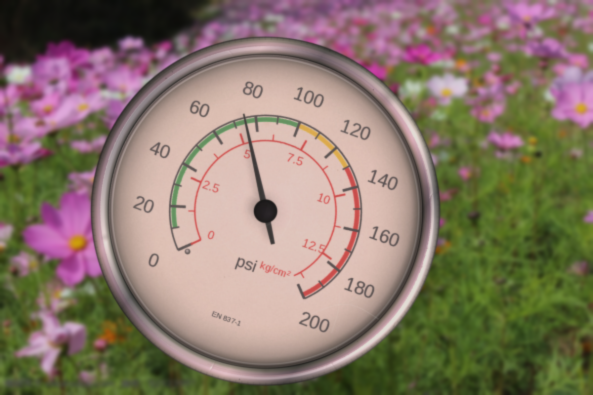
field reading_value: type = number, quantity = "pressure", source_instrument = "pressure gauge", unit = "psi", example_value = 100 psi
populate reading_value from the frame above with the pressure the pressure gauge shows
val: 75 psi
